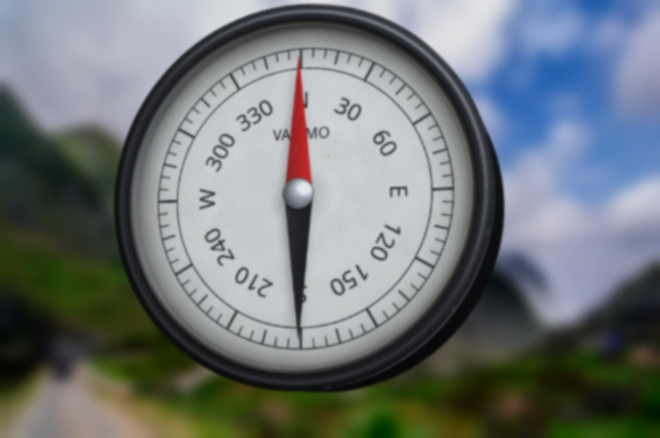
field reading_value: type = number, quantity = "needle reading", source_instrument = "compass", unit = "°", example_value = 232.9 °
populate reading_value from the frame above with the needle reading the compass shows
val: 0 °
